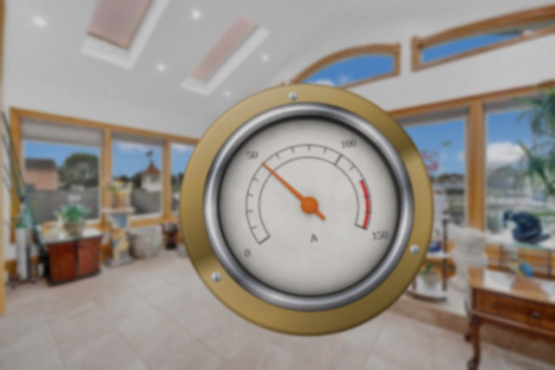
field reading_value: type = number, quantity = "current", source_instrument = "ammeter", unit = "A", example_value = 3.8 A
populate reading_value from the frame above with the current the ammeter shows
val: 50 A
